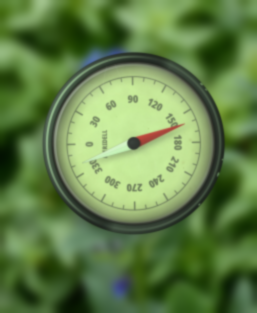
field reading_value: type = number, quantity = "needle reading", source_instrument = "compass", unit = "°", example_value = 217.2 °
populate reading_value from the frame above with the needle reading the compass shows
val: 160 °
